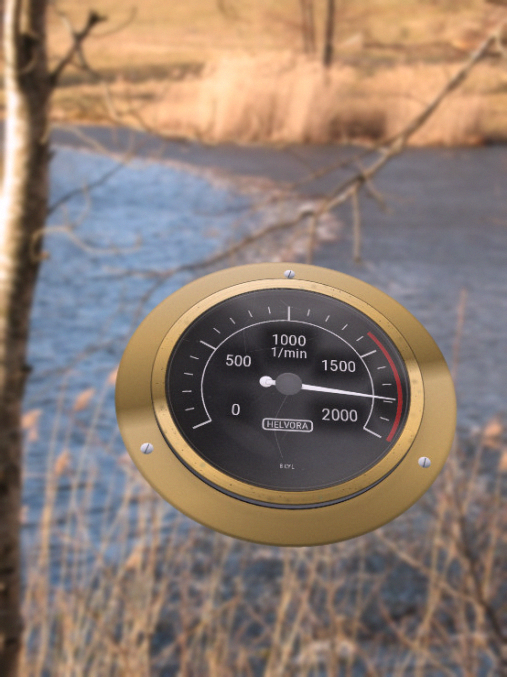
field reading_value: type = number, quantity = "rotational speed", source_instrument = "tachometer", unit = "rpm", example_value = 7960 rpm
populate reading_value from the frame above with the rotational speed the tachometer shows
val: 1800 rpm
